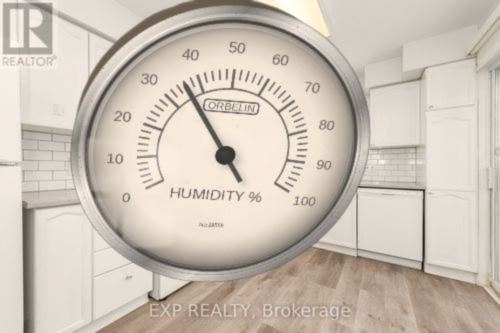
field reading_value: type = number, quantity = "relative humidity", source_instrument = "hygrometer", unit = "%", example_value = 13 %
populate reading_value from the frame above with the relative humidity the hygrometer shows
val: 36 %
